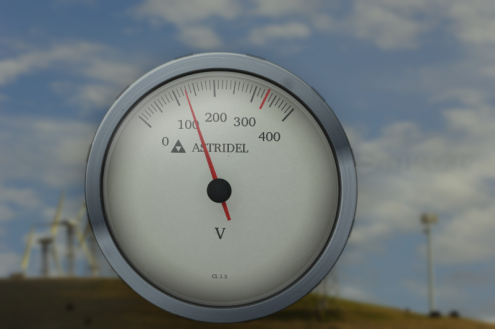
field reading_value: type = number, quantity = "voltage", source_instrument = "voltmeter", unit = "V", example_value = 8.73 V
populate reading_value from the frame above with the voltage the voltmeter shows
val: 130 V
